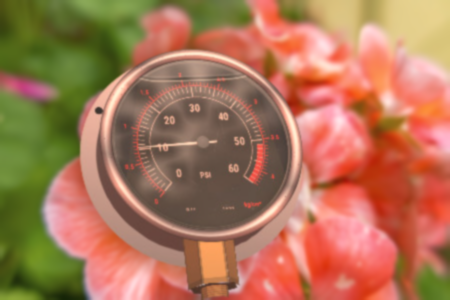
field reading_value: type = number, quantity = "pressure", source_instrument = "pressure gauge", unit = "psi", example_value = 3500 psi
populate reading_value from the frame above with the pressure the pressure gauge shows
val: 10 psi
